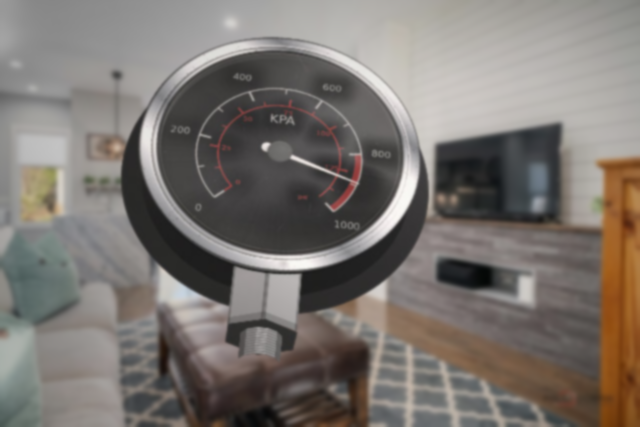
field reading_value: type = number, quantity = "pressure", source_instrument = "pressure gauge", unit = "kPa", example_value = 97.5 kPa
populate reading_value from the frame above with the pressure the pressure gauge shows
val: 900 kPa
